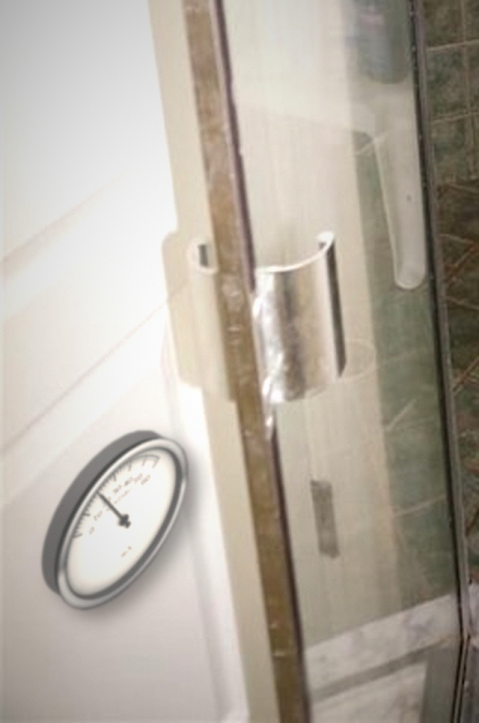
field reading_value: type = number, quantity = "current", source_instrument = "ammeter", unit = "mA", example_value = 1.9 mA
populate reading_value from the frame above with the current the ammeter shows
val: 20 mA
